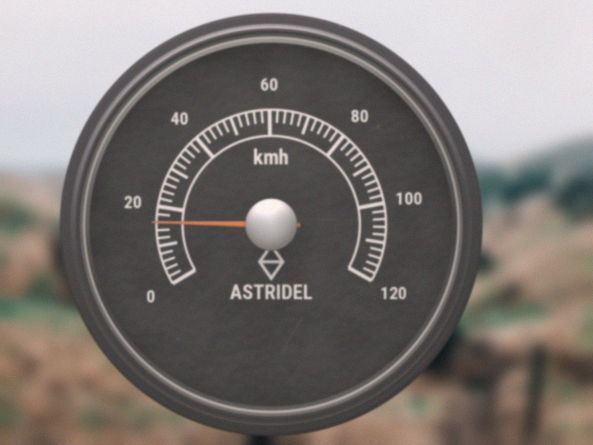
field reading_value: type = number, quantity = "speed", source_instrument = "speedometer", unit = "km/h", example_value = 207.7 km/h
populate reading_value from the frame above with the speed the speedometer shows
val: 16 km/h
